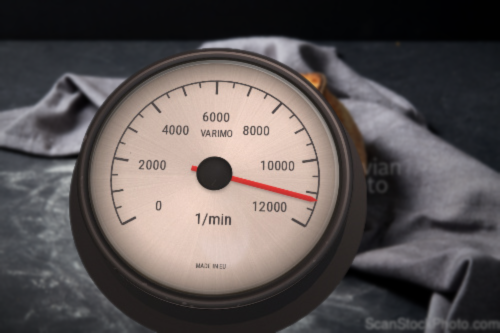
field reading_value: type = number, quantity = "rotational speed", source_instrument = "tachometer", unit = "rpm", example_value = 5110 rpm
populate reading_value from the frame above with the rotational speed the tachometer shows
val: 11250 rpm
